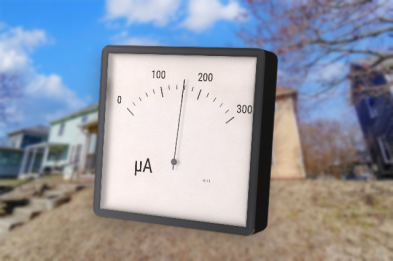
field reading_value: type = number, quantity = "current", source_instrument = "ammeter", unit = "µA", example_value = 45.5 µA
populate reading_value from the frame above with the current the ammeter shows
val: 160 µA
